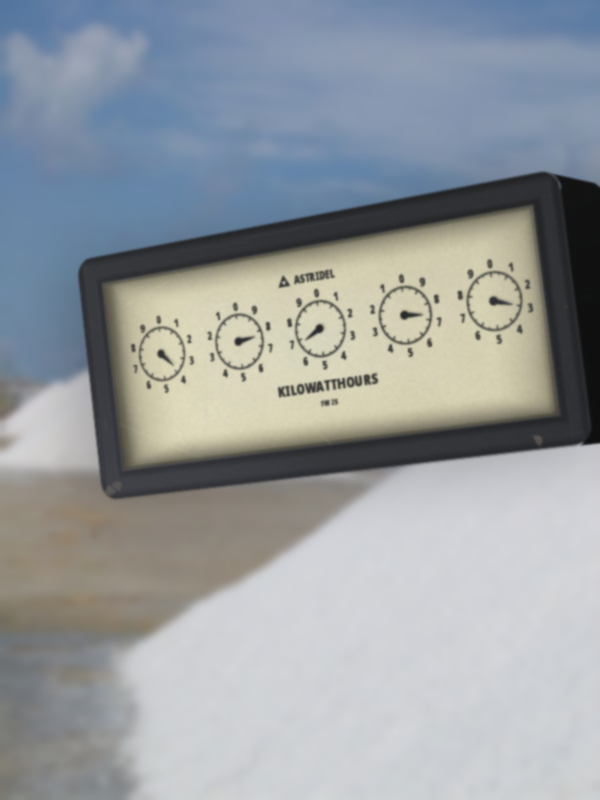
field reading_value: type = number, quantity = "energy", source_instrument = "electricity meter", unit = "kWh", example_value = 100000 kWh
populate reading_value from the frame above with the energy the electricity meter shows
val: 37673 kWh
